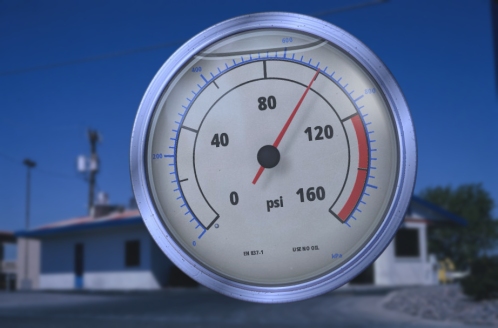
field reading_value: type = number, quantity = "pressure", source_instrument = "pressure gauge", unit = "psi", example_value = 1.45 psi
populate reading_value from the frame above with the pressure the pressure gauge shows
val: 100 psi
